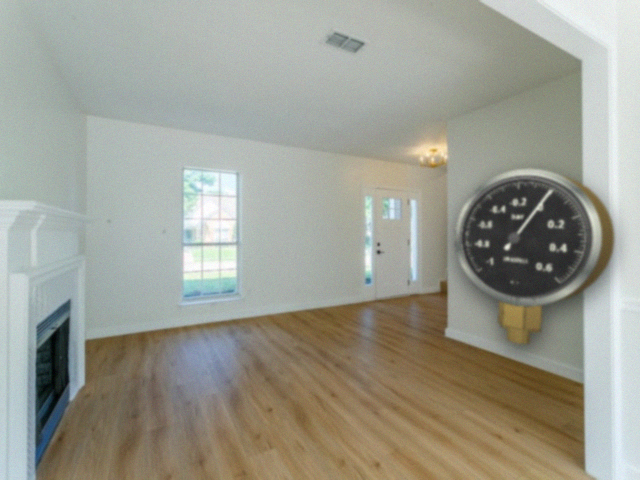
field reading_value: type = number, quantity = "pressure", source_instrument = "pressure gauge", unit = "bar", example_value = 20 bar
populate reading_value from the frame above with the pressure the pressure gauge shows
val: 0 bar
